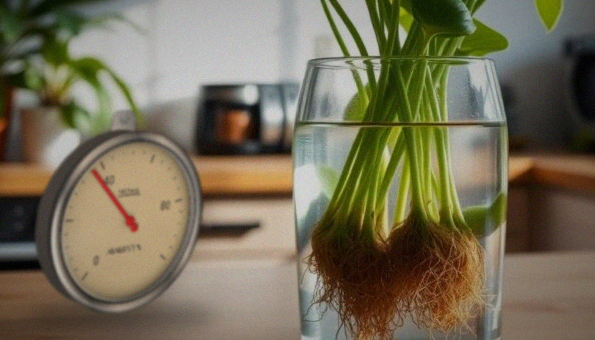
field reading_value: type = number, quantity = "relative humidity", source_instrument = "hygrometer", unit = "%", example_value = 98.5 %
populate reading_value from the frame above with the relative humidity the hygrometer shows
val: 36 %
